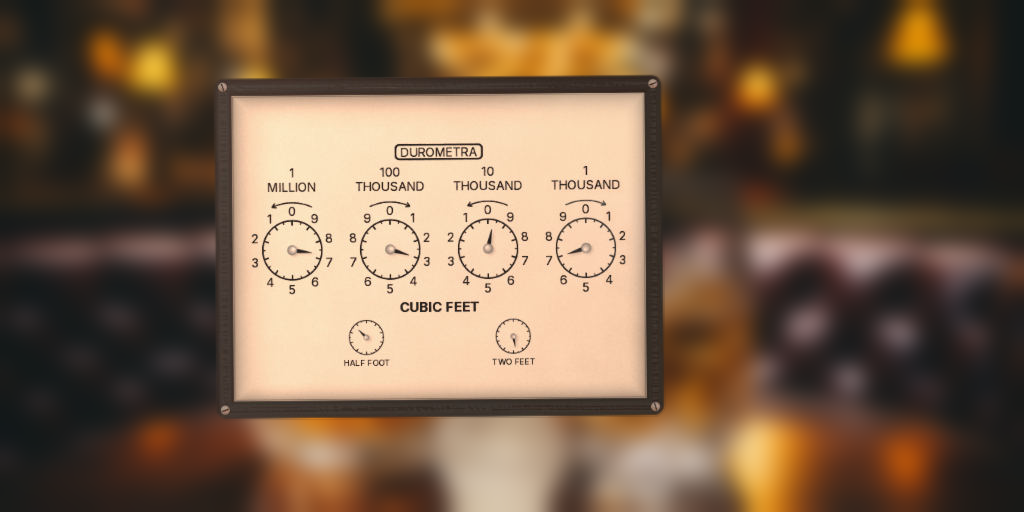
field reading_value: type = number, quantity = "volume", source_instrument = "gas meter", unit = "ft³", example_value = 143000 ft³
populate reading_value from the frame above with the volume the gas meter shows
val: 729700 ft³
